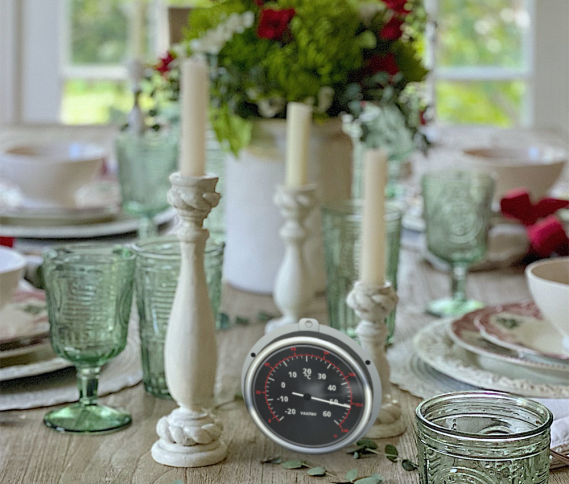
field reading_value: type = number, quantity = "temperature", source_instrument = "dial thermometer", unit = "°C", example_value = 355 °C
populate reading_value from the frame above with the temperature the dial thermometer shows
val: 50 °C
